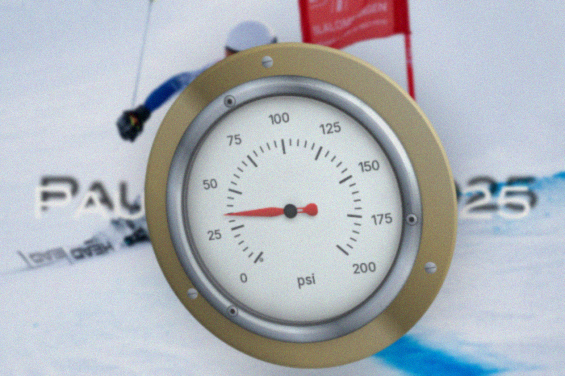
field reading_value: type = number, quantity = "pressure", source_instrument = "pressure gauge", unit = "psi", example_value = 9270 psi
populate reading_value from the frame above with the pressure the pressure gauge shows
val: 35 psi
